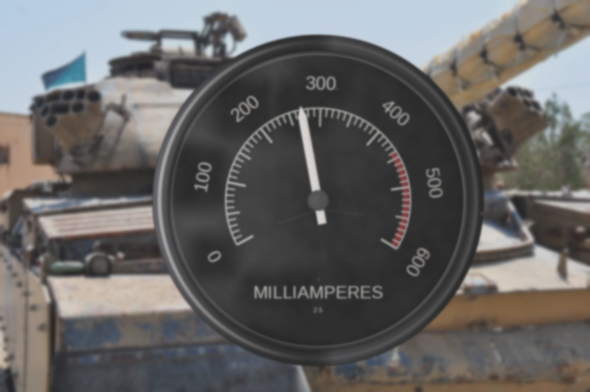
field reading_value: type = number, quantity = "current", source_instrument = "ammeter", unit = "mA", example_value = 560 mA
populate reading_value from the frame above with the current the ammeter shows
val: 270 mA
